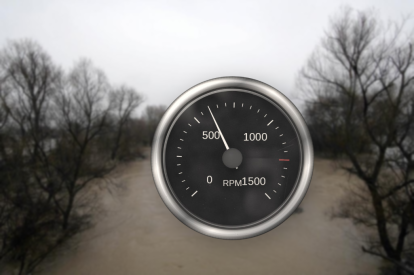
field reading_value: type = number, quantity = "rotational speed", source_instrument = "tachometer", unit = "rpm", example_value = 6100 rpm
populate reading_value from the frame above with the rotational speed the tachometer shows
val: 600 rpm
